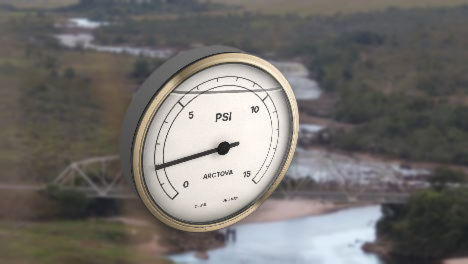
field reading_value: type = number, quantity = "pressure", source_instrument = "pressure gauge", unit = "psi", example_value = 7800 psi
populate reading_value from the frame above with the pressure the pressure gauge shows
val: 2 psi
